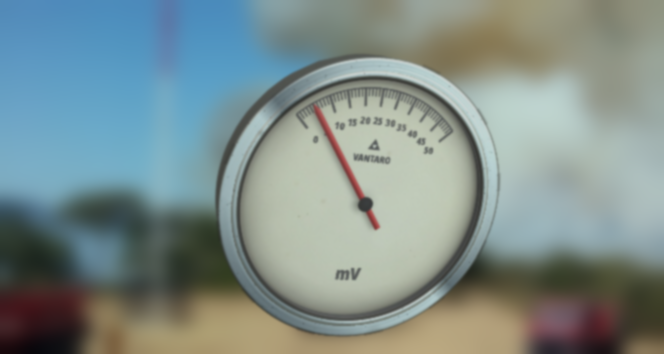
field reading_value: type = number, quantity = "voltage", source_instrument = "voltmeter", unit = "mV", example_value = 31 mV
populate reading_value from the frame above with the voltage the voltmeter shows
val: 5 mV
